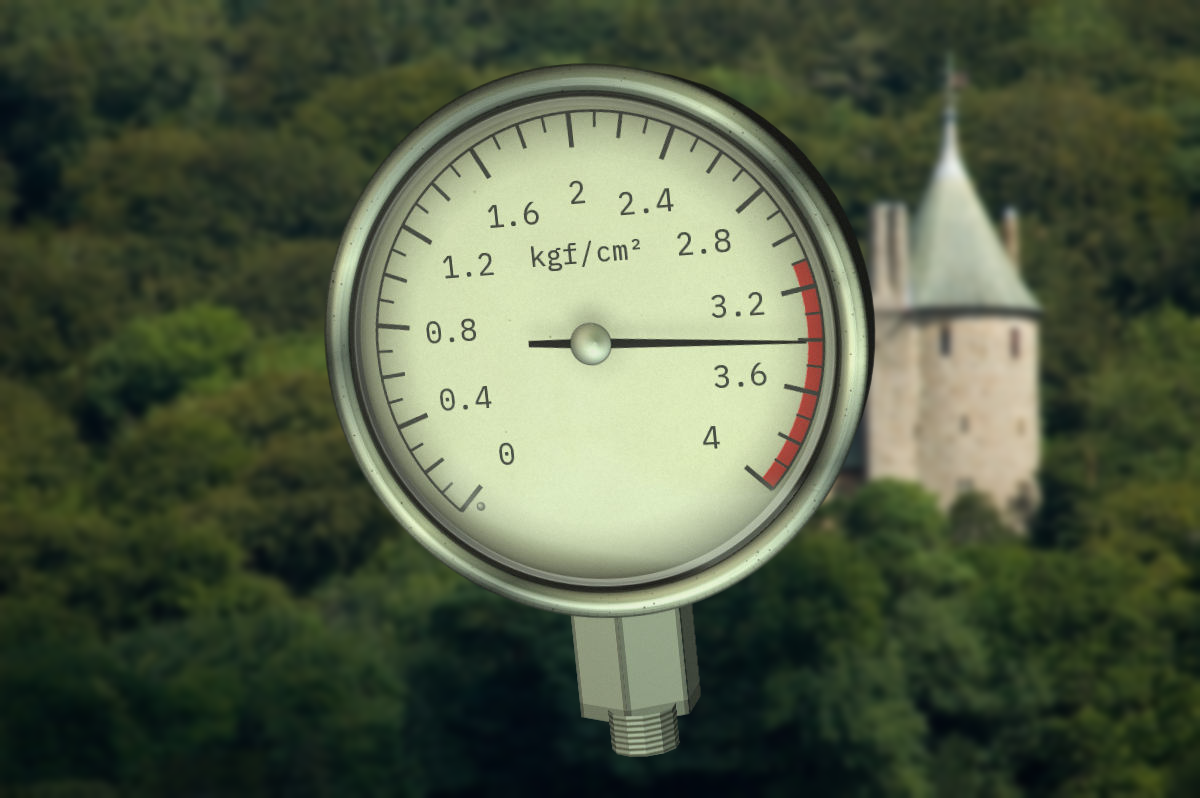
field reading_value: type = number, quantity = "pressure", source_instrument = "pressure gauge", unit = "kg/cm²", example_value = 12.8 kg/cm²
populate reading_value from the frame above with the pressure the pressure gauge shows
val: 3.4 kg/cm²
